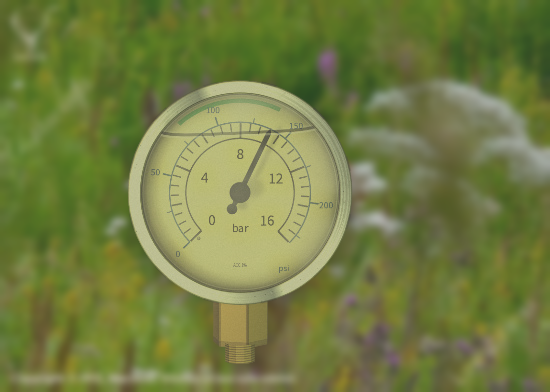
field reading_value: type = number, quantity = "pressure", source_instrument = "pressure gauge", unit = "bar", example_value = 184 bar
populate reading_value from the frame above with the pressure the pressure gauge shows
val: 9.5 bar
